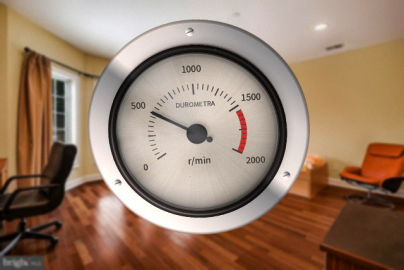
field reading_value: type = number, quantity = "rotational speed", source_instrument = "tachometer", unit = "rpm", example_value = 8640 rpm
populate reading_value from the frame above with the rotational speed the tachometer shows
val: 500 rpm
